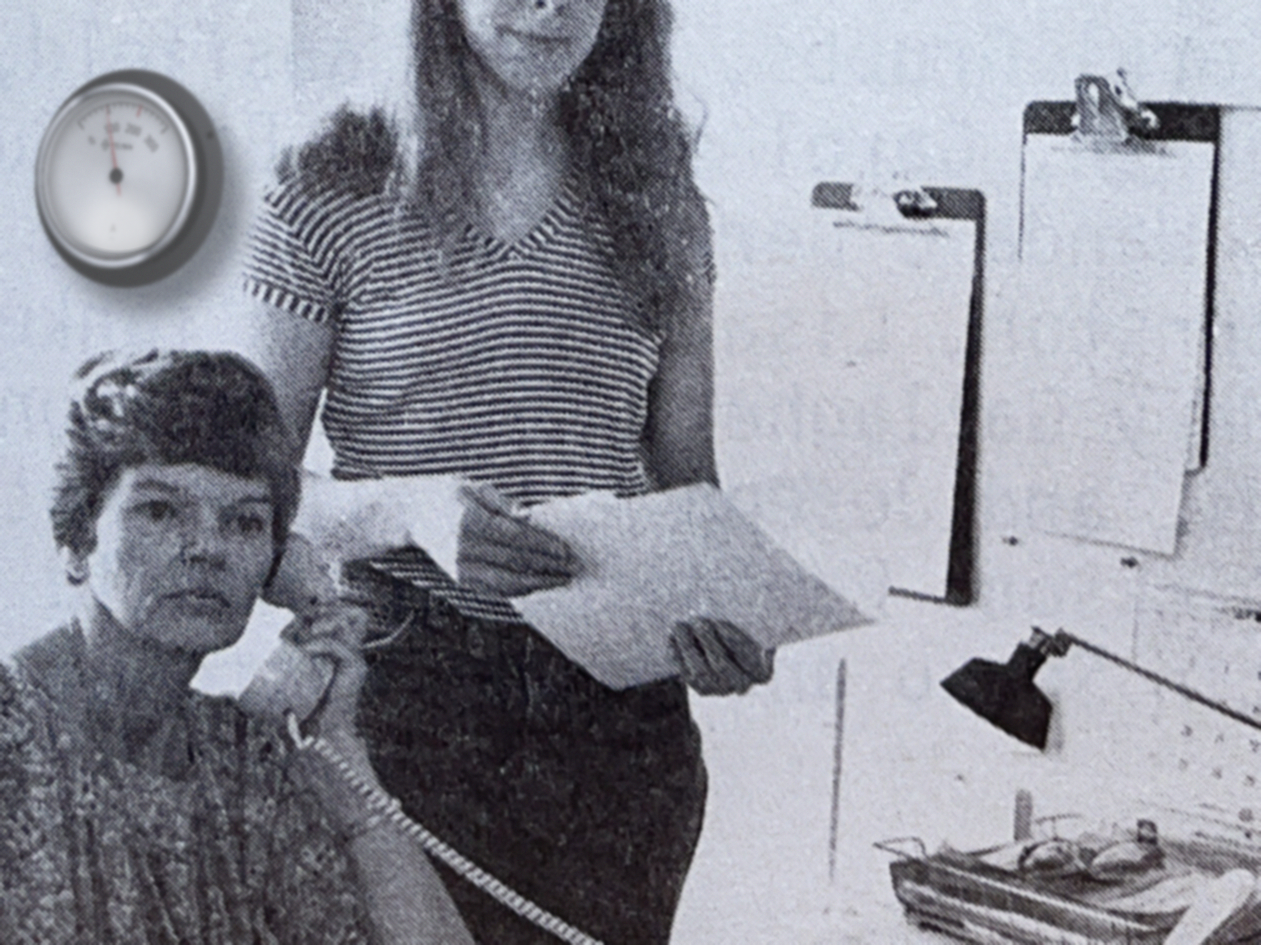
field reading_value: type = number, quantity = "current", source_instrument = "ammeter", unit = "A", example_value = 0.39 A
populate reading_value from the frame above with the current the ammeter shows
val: 100 A
